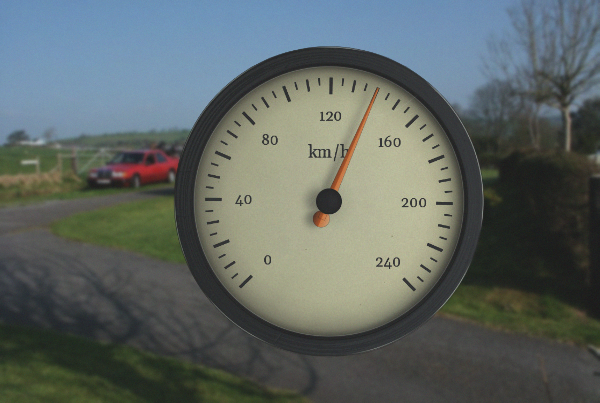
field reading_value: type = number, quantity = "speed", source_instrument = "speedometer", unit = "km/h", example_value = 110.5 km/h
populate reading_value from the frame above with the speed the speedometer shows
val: 140 km/h
